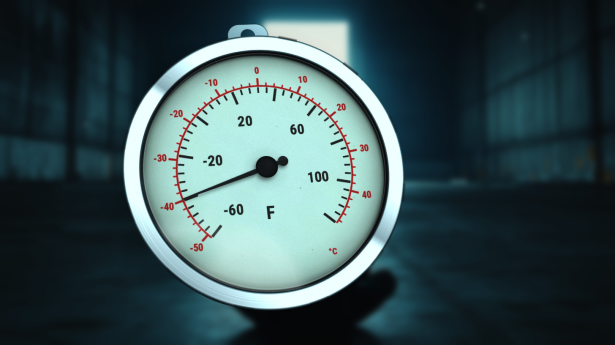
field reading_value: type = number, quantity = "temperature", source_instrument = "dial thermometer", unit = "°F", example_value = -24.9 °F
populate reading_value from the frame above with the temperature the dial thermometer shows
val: -40 °F
